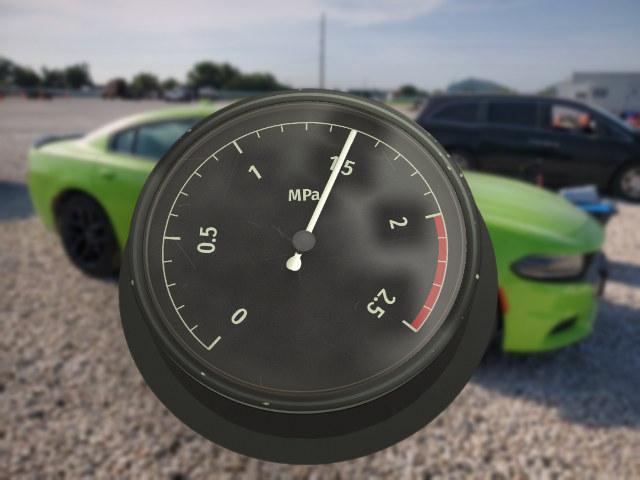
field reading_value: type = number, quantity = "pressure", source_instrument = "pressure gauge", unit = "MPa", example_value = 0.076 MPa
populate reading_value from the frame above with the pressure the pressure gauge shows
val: 1.5 MPa
